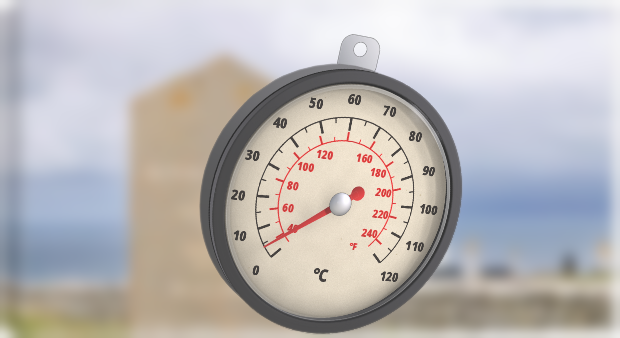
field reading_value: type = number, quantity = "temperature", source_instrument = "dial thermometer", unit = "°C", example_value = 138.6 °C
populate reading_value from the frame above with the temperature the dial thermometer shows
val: 5 °C
